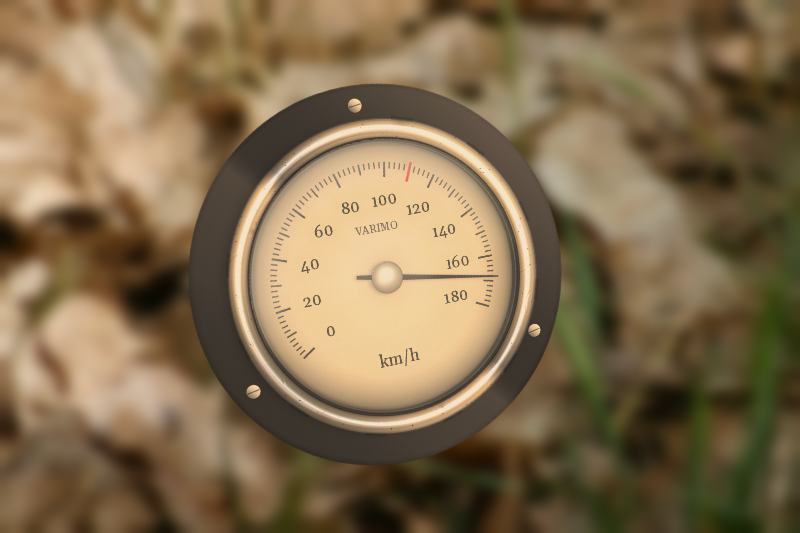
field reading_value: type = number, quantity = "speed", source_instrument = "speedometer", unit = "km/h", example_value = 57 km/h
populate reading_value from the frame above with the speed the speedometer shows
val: 168 km/h
